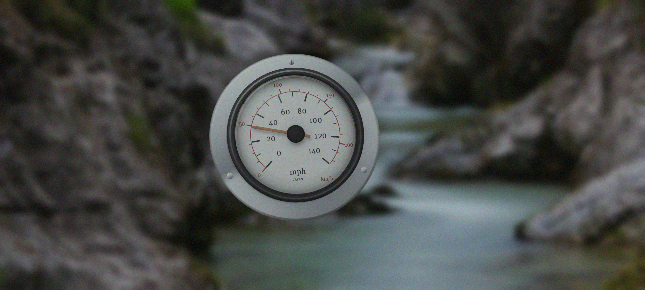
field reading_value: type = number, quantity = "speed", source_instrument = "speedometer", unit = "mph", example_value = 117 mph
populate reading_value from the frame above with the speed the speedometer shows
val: 30 mph
